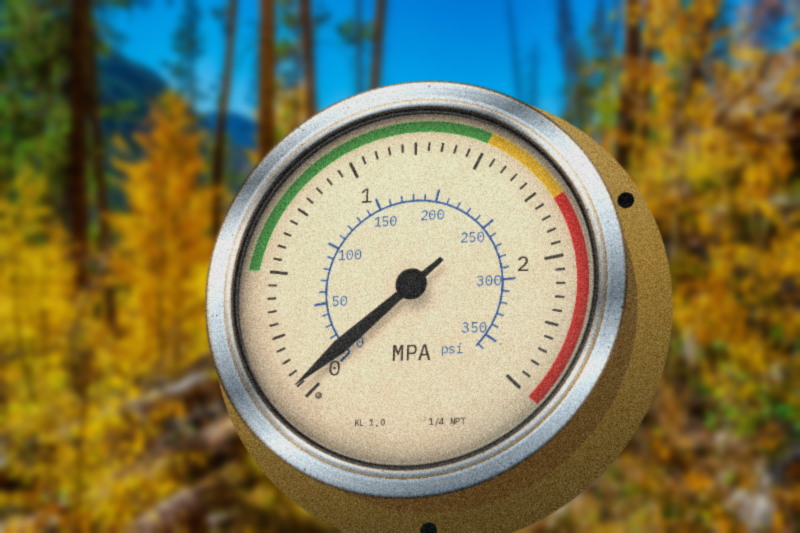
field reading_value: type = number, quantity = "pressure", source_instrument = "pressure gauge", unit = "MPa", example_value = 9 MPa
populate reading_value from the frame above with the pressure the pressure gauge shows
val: 0.05 MPa
